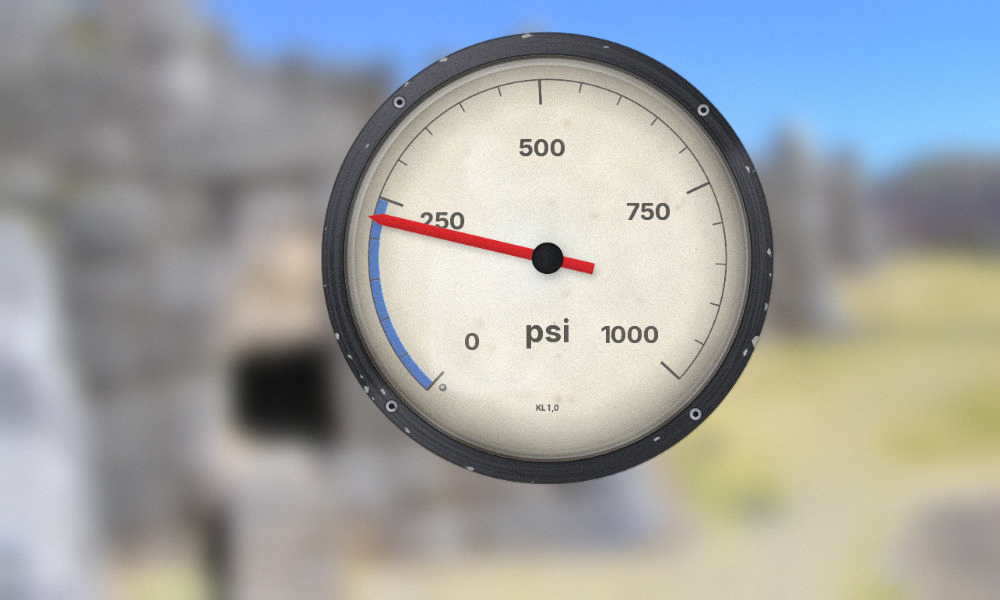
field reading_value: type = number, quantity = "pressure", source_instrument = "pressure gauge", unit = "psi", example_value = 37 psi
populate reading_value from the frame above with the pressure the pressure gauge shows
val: 225 psi
